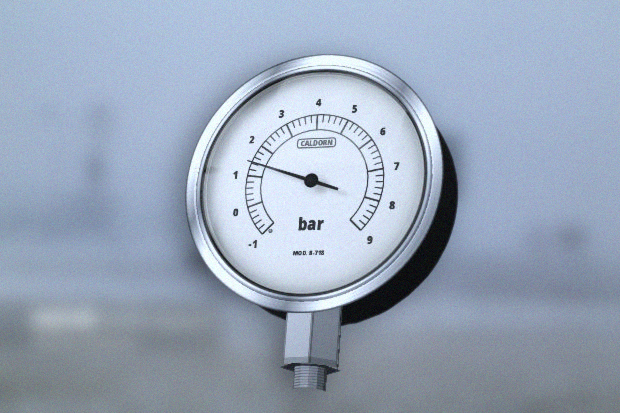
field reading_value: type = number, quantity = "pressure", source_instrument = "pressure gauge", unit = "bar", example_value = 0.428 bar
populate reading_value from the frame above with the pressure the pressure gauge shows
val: 1.4 bar
